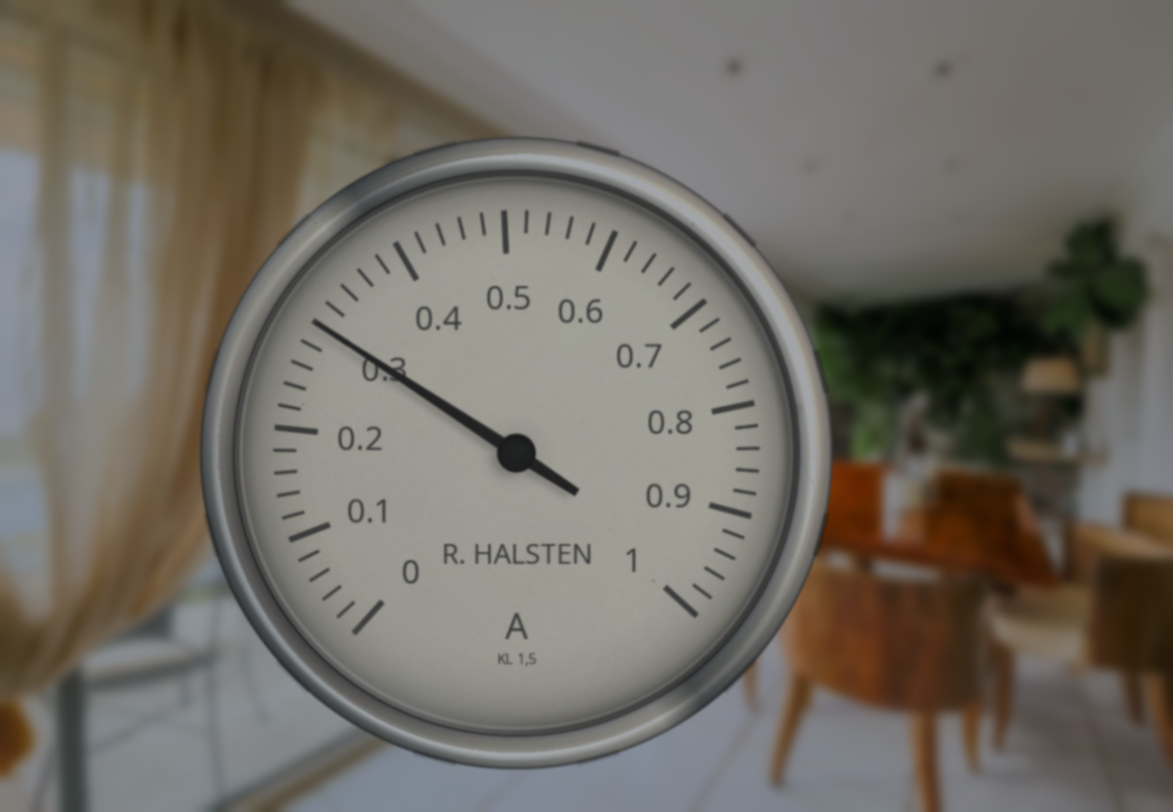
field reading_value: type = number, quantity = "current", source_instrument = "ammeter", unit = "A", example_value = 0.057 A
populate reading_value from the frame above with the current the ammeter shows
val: 0.3 A
